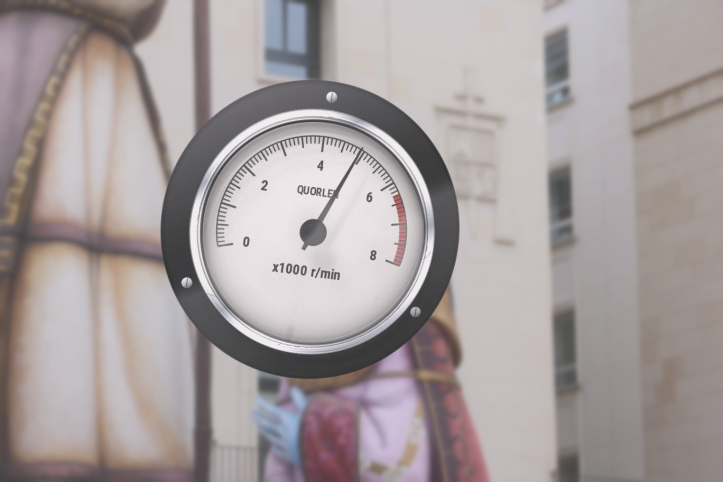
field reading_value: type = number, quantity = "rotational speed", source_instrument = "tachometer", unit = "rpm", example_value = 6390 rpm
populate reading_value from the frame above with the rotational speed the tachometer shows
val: 4900 rpm
